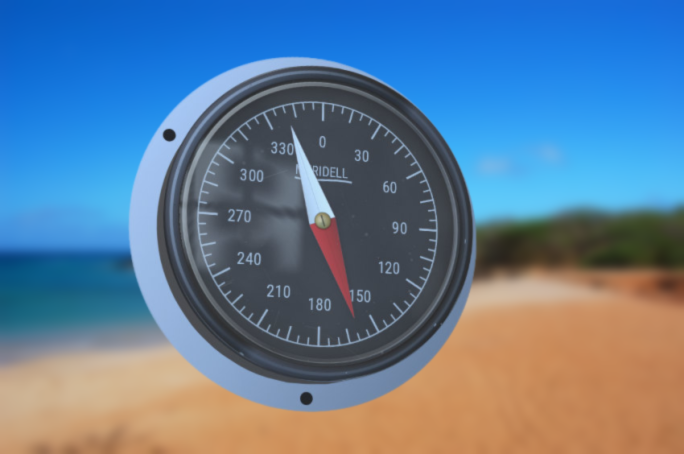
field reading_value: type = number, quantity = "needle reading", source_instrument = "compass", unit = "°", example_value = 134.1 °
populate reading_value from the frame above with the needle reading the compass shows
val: 160 °
